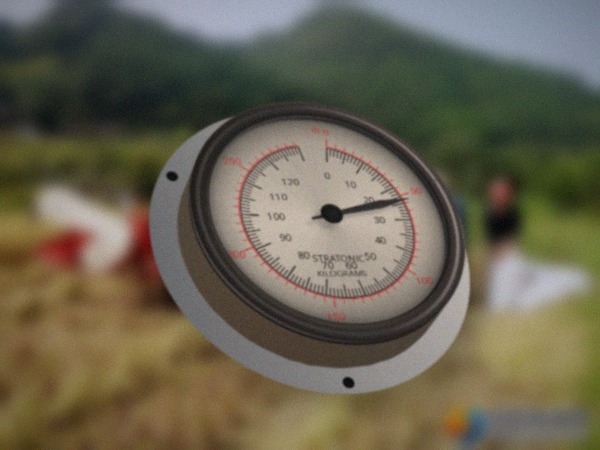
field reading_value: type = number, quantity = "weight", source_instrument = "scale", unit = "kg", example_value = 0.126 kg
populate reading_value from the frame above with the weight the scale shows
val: 25 kg
